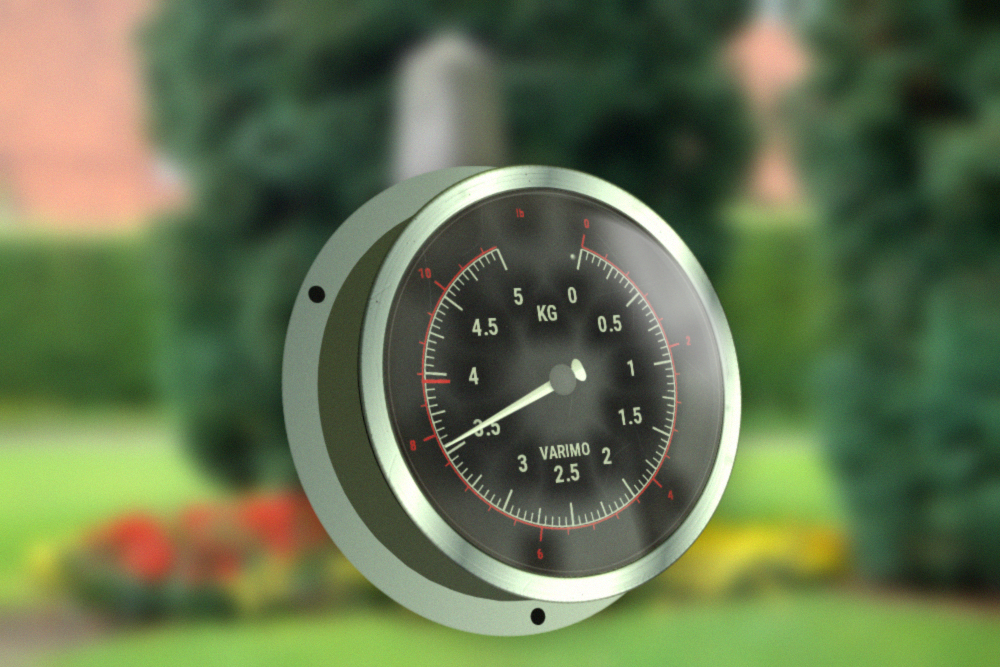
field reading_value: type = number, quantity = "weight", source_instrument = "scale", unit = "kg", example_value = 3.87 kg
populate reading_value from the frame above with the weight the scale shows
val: 3.55 kg
